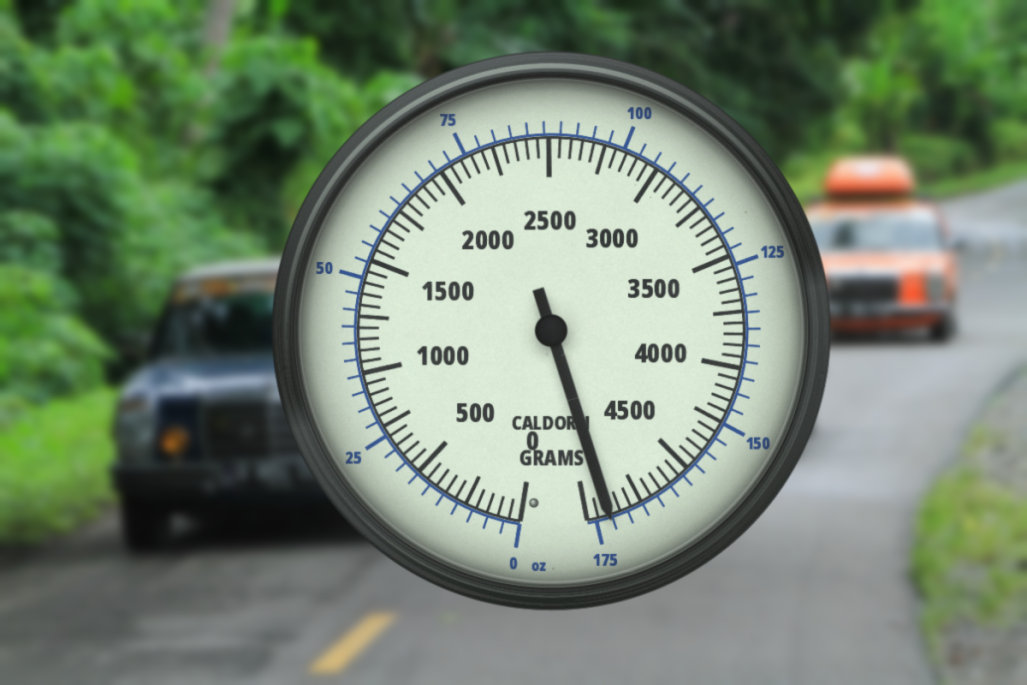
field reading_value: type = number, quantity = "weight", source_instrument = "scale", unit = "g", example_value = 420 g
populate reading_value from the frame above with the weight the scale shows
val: 4900 g
